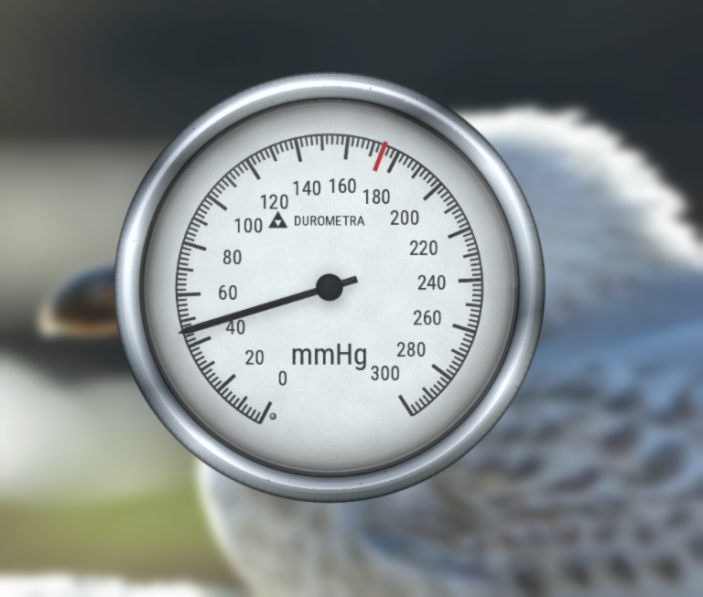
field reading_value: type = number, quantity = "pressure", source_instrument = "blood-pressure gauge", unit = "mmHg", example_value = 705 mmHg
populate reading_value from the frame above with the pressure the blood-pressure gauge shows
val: 46 mmHg
